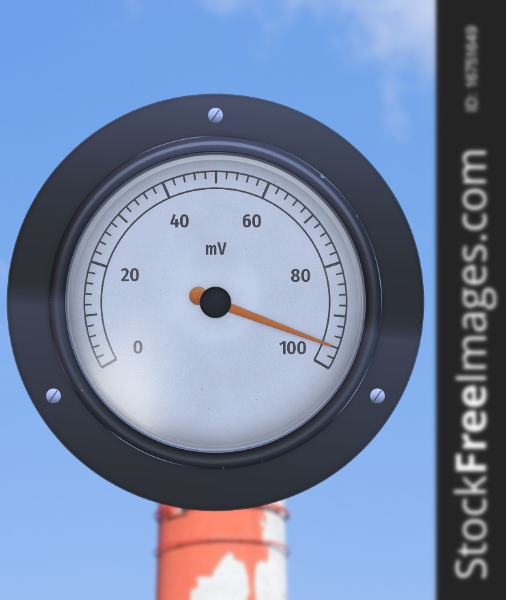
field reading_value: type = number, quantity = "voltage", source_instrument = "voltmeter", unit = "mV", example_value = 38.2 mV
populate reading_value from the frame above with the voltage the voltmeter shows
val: 96 mV
